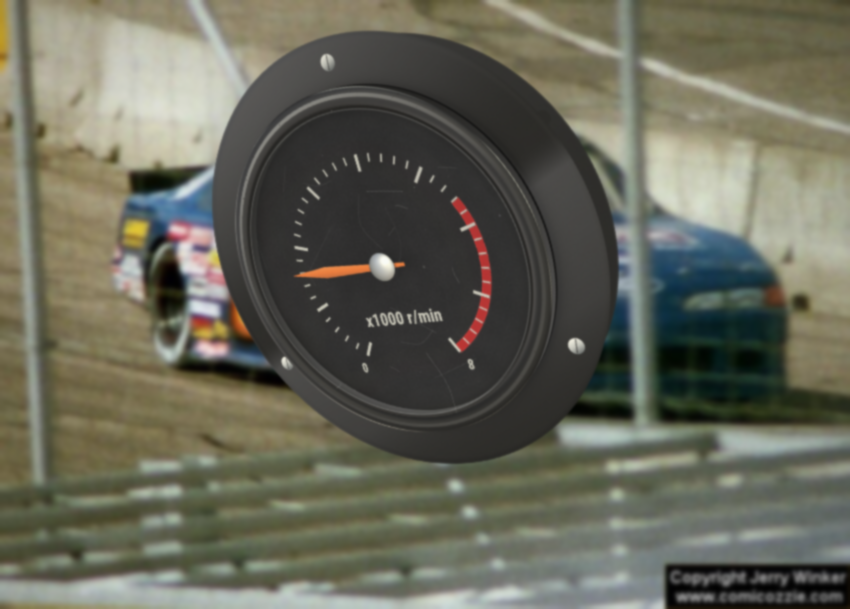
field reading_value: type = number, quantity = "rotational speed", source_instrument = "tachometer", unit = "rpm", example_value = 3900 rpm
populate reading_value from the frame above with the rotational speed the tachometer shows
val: 1600 rpm
